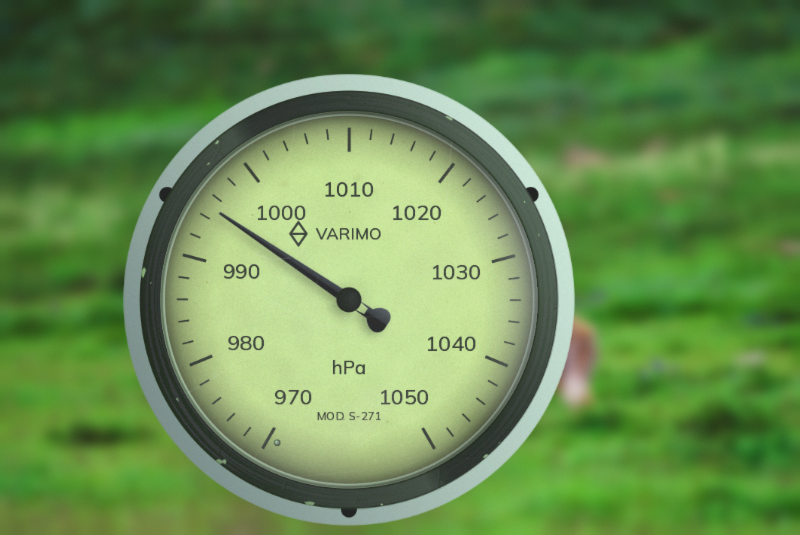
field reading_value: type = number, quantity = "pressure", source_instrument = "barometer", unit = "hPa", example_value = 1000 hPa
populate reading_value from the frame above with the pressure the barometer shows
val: 995 hPa
